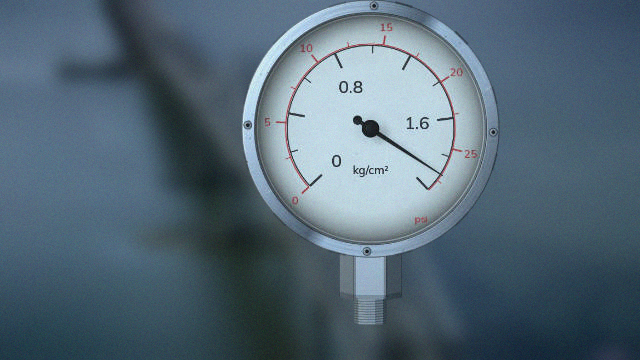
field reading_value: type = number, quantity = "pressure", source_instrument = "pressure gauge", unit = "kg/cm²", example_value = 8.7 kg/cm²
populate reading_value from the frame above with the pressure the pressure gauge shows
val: 1.9 kg/cm²
